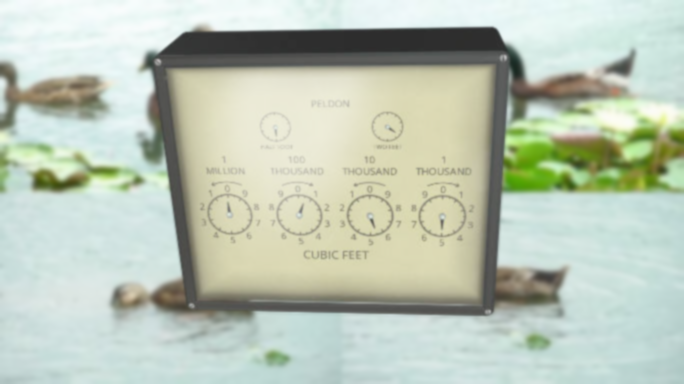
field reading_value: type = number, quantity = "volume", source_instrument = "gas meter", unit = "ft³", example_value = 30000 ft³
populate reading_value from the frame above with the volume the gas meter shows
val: 5500 ft³
